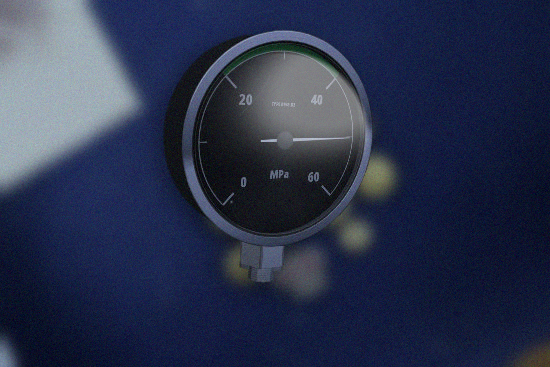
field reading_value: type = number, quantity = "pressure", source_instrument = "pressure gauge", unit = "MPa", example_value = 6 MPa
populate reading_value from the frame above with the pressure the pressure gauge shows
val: 50 MPa
